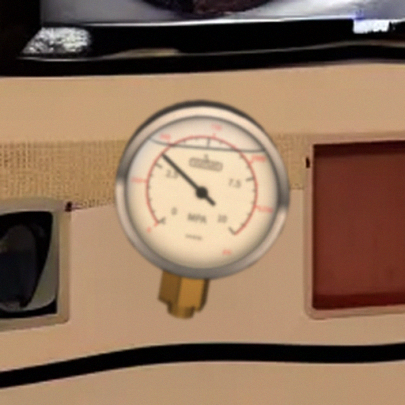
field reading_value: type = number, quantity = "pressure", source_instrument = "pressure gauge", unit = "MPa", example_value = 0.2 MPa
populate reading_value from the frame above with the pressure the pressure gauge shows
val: 3 MPa
